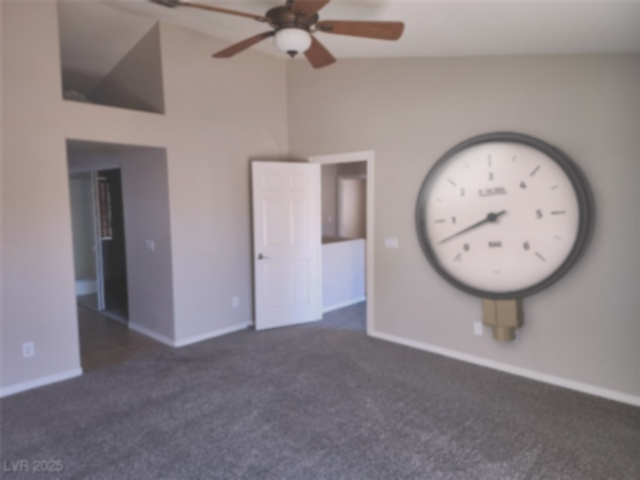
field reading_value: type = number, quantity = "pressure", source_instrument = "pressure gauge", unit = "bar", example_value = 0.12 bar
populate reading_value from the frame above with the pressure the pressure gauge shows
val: 0.5 bar
